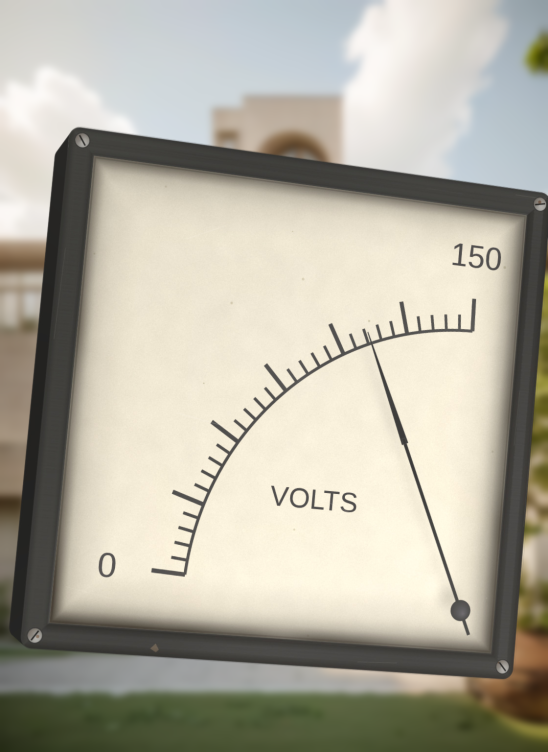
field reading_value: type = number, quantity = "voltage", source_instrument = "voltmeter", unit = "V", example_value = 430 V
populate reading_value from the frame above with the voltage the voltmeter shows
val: 110 V
